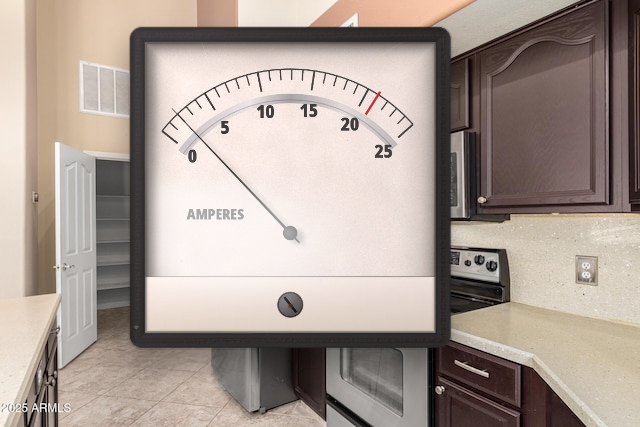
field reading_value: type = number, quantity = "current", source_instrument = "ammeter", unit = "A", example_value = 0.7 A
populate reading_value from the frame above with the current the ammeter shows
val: 2 A
